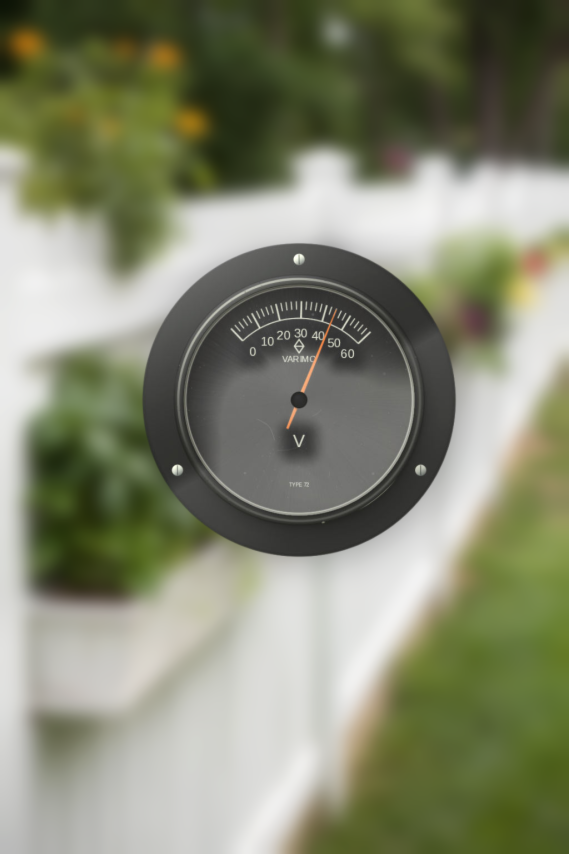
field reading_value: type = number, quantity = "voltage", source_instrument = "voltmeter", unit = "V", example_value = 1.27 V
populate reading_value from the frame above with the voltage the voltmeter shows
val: 44 V
